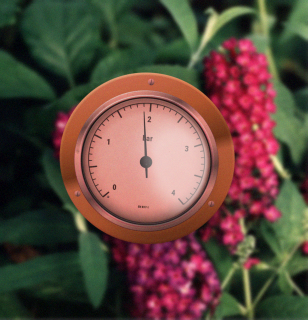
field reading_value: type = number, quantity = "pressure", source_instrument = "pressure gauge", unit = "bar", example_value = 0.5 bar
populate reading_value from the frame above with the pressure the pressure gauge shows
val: 1.9 bar
